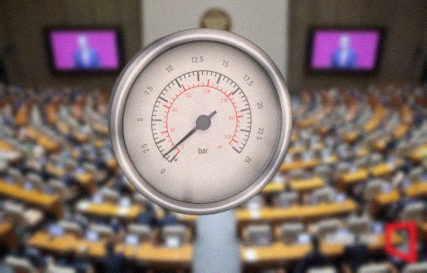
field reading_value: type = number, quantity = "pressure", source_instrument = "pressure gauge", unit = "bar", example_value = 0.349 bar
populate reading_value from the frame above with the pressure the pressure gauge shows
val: 1 bar
